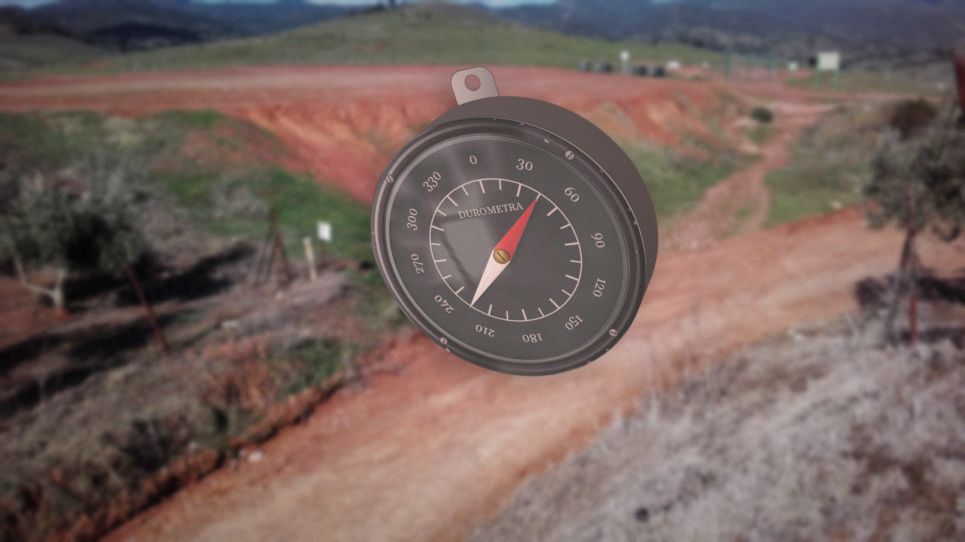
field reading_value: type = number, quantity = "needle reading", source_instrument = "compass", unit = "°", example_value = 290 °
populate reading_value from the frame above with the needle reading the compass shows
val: 45 °
